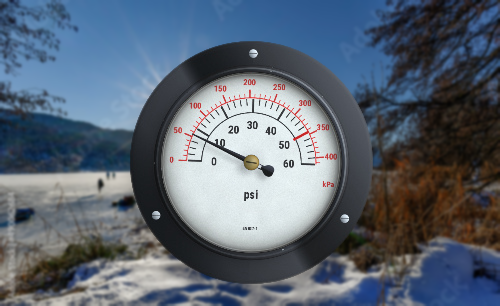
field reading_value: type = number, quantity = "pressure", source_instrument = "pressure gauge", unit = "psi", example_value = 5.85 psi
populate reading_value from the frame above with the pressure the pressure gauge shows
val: 8 psi
